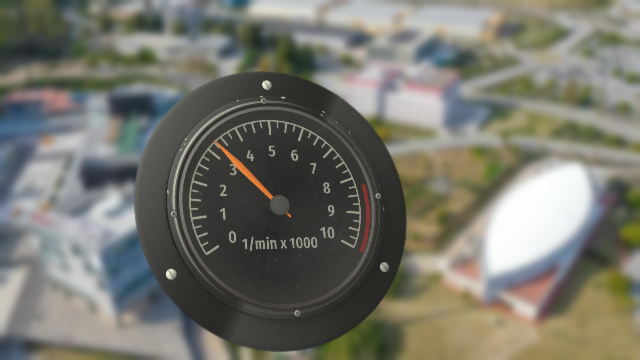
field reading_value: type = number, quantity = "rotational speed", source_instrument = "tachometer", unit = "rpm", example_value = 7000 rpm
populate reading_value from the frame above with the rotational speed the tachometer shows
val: 3250 rpm
